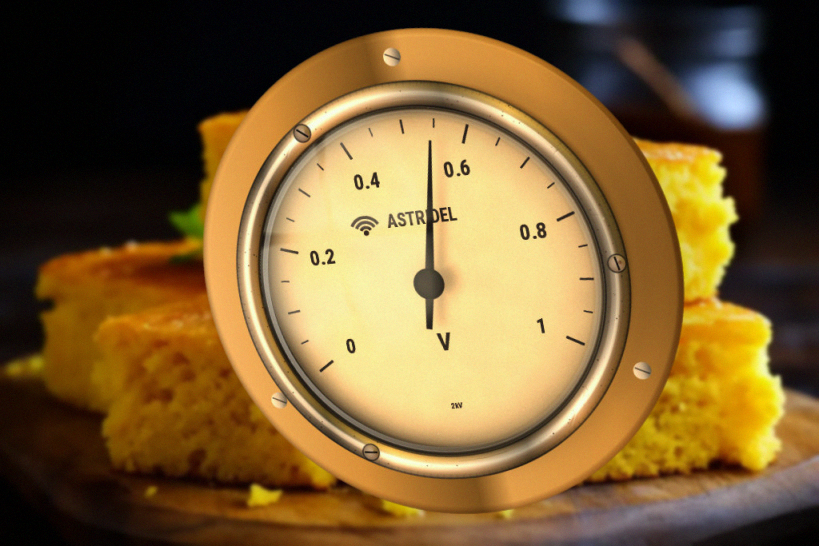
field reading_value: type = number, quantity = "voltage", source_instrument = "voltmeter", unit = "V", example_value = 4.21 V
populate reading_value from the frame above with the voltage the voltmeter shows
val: 0.55 V
